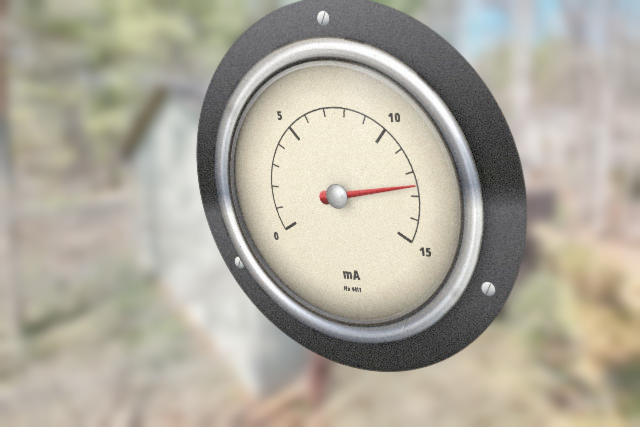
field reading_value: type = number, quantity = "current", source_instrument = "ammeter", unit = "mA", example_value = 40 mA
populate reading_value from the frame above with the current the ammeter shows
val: 12.5 mA
